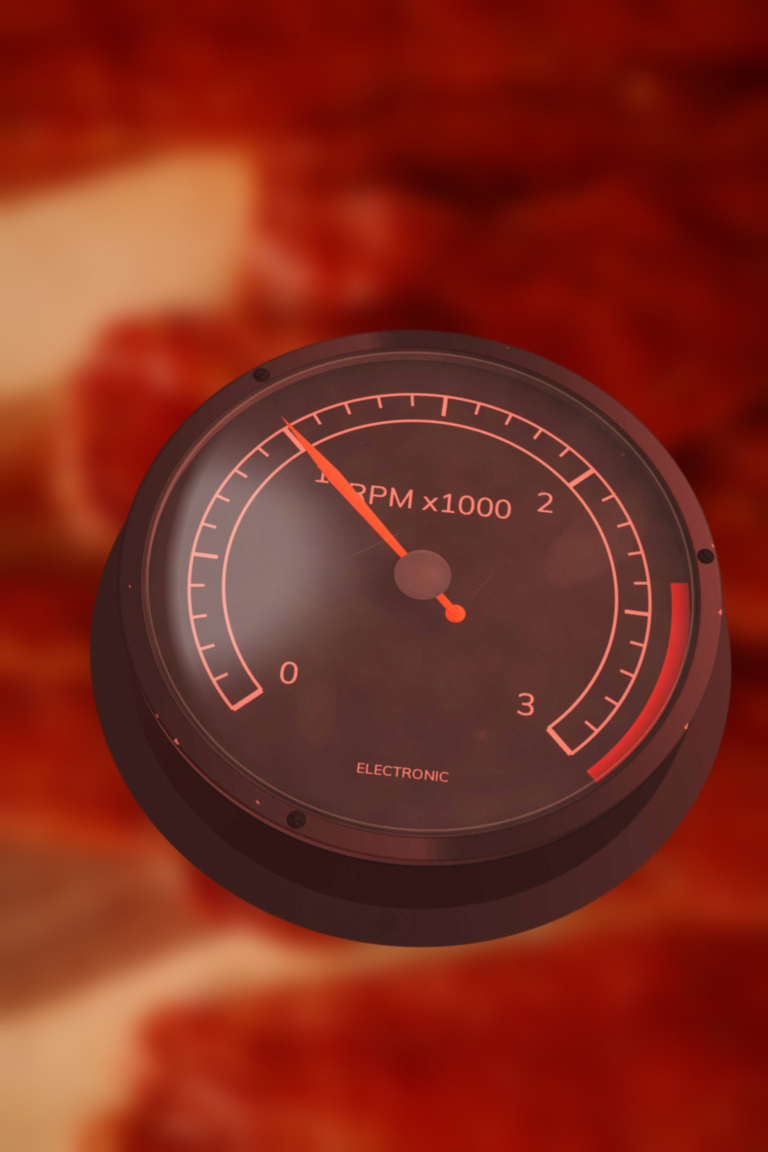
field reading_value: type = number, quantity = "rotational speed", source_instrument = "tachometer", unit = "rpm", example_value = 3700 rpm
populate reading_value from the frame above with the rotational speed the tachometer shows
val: 1000 rpm
